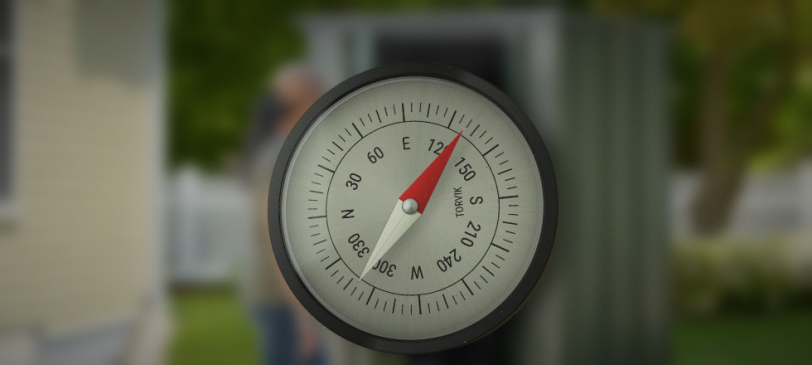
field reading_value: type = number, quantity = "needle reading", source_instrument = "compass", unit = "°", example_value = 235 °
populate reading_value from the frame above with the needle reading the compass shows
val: 130 °
